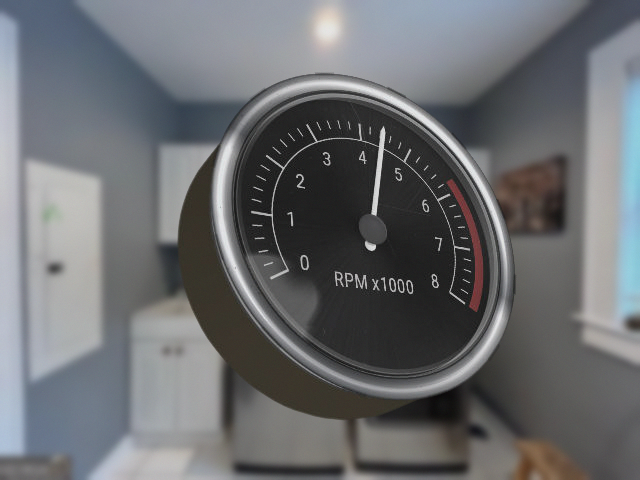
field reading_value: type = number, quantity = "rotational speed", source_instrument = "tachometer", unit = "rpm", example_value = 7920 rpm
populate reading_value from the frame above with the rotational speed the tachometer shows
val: 4400 rpm
